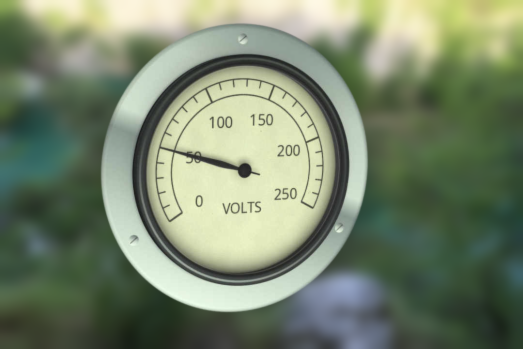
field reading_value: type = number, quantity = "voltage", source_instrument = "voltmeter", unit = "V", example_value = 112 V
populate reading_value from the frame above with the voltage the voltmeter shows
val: 50 V
